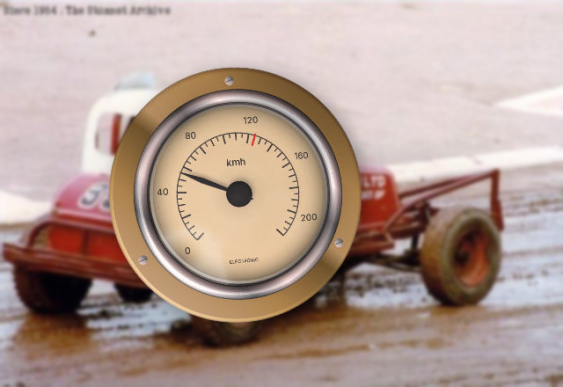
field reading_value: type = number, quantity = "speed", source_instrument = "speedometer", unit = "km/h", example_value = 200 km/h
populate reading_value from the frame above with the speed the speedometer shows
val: 55 km/h
